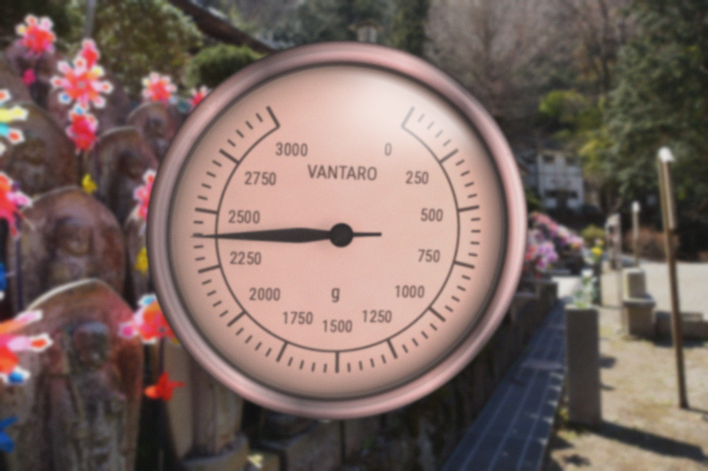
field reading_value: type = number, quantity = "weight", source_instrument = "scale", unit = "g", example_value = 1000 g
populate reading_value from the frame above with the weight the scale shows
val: 2400 g
